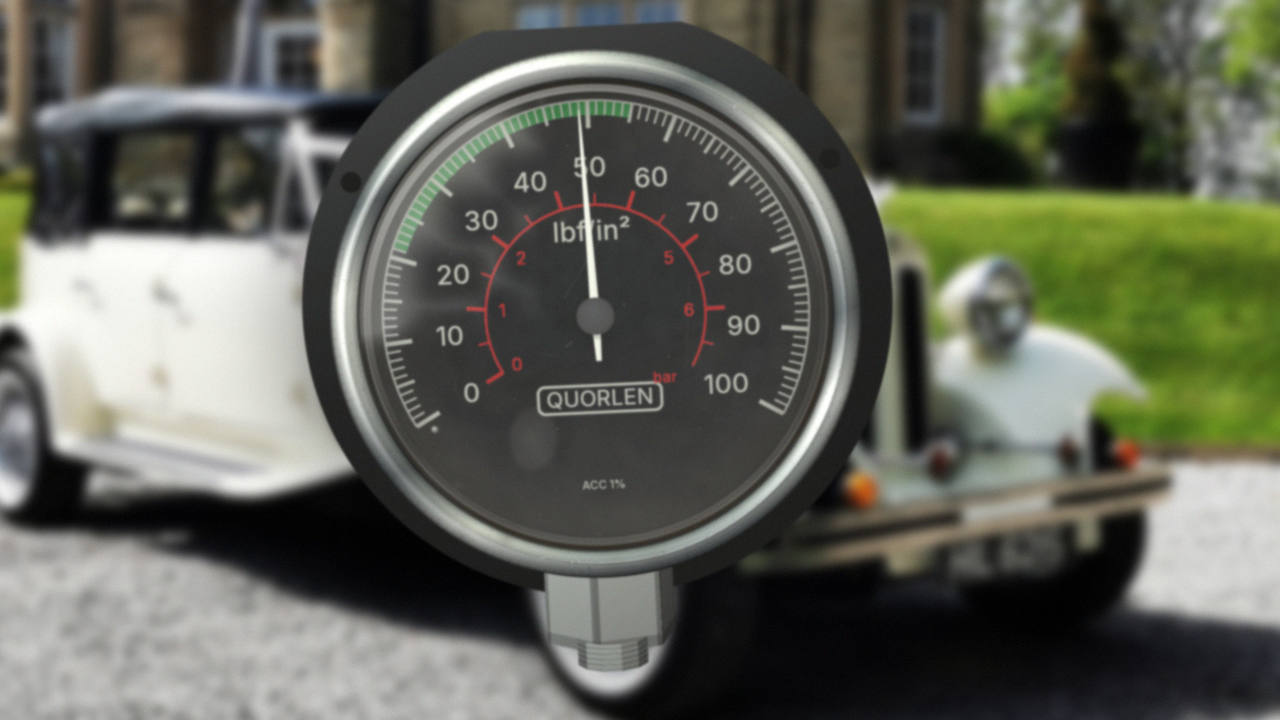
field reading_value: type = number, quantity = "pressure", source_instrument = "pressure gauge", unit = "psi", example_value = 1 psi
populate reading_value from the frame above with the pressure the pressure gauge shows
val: 49 psi
